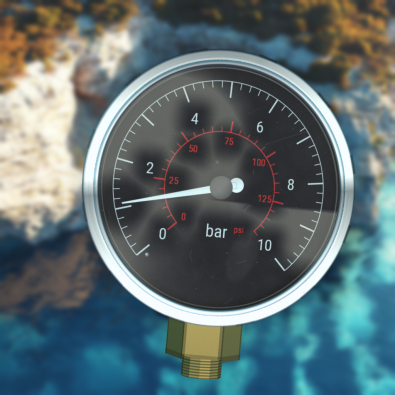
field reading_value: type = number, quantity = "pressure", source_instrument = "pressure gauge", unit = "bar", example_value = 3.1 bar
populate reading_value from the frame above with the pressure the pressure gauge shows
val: 1.1 bar
